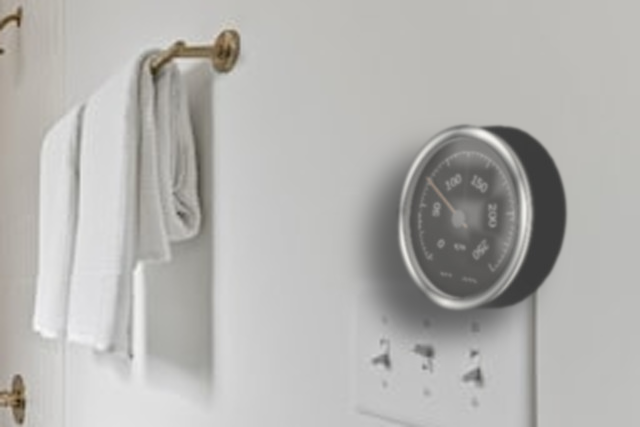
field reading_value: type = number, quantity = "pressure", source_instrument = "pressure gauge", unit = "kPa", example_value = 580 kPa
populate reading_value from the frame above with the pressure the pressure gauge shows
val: 75 kPa
